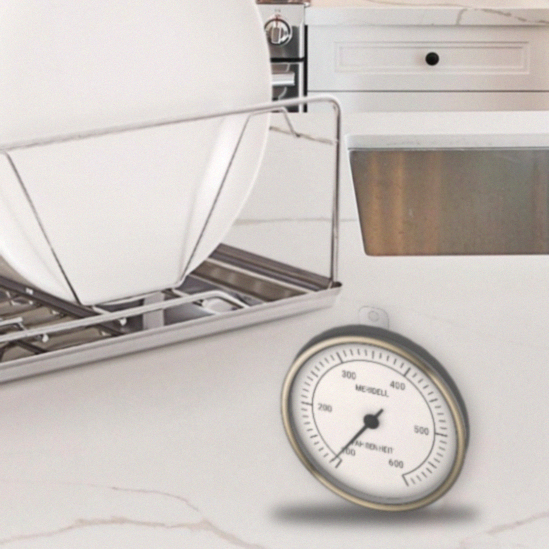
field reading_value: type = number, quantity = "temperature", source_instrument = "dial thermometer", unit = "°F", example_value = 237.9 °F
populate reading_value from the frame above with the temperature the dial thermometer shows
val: 110 °F
